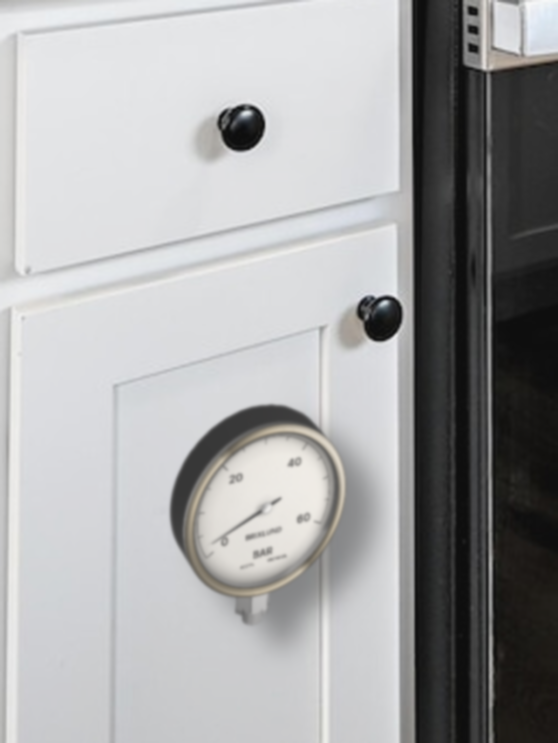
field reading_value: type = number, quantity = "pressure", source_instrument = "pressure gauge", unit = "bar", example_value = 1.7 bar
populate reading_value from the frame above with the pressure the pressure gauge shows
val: 2.5 bar
